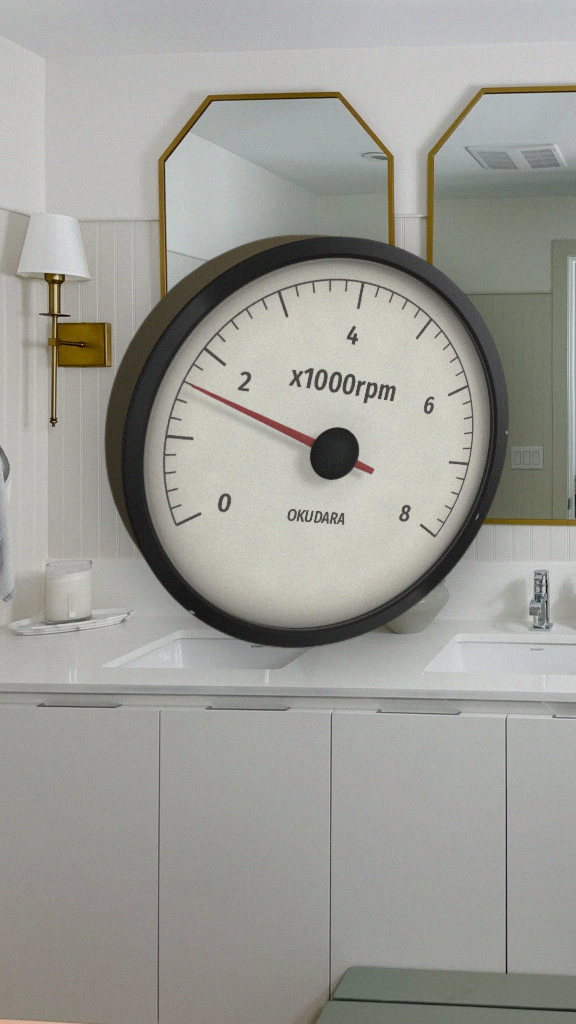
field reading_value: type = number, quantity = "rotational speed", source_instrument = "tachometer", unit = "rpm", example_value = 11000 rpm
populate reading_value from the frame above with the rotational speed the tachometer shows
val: 1600 rpm
